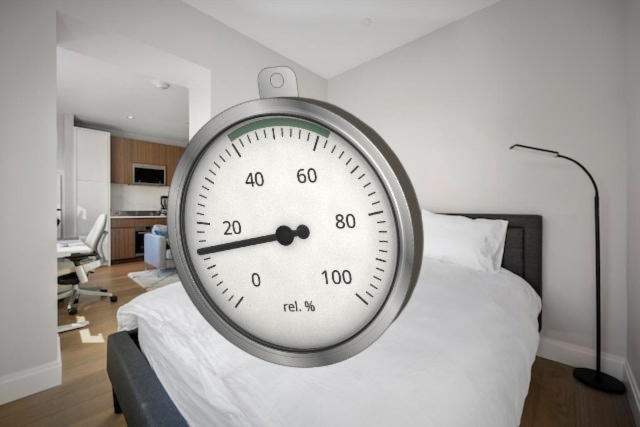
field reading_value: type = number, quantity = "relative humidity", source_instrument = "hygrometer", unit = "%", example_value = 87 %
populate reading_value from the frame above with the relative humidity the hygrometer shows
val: 14 %
